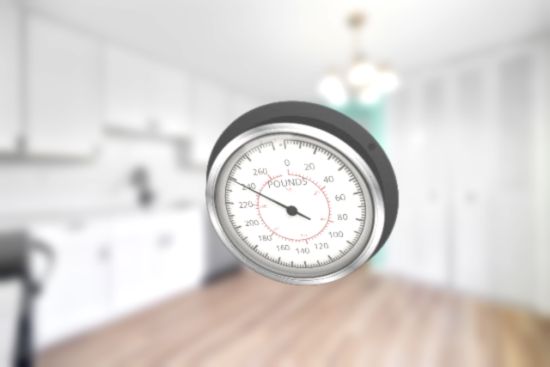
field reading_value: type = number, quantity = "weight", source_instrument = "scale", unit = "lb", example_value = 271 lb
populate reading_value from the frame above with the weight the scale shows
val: 240 lb
